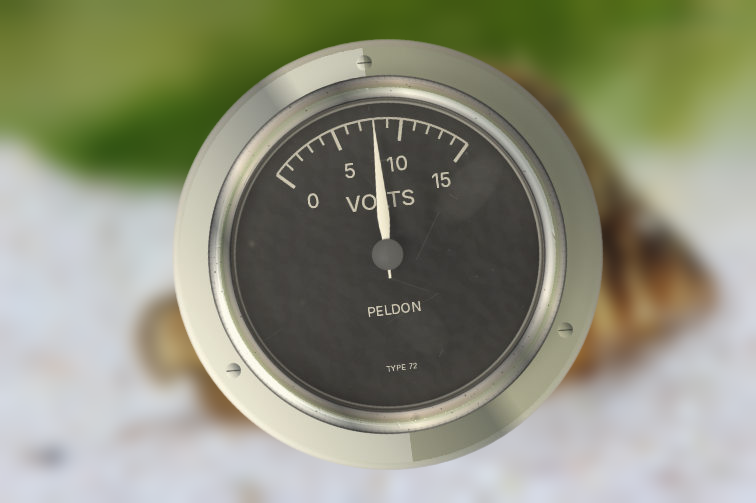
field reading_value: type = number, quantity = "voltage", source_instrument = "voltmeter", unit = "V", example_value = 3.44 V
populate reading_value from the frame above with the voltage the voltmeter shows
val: 8 V
